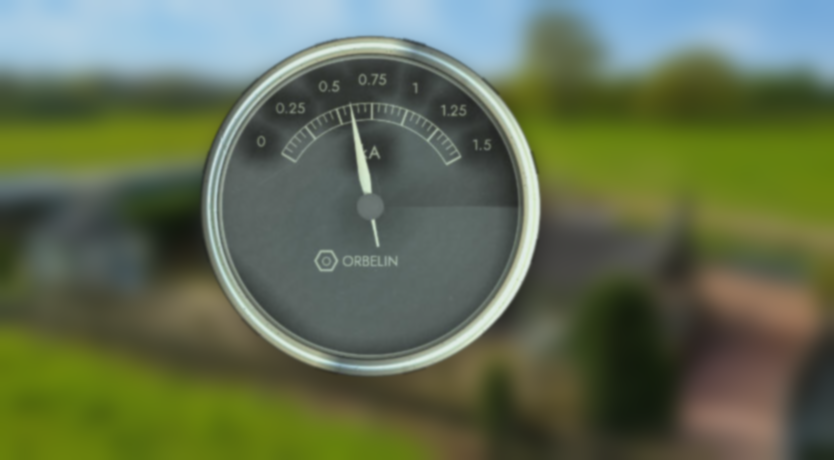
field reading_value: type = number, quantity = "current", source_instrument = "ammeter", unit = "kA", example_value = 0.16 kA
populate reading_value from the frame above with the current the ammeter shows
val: 0.6 kA
